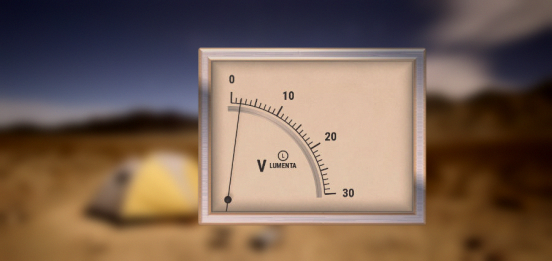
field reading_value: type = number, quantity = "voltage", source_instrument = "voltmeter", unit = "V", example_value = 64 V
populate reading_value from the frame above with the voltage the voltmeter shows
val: 2 V
